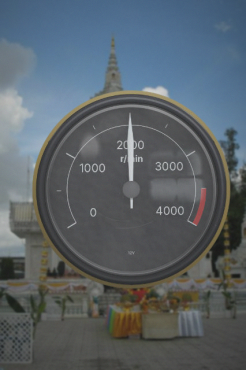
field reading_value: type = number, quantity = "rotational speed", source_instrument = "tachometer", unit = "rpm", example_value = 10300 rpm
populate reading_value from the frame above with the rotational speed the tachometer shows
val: 2000 rpm
